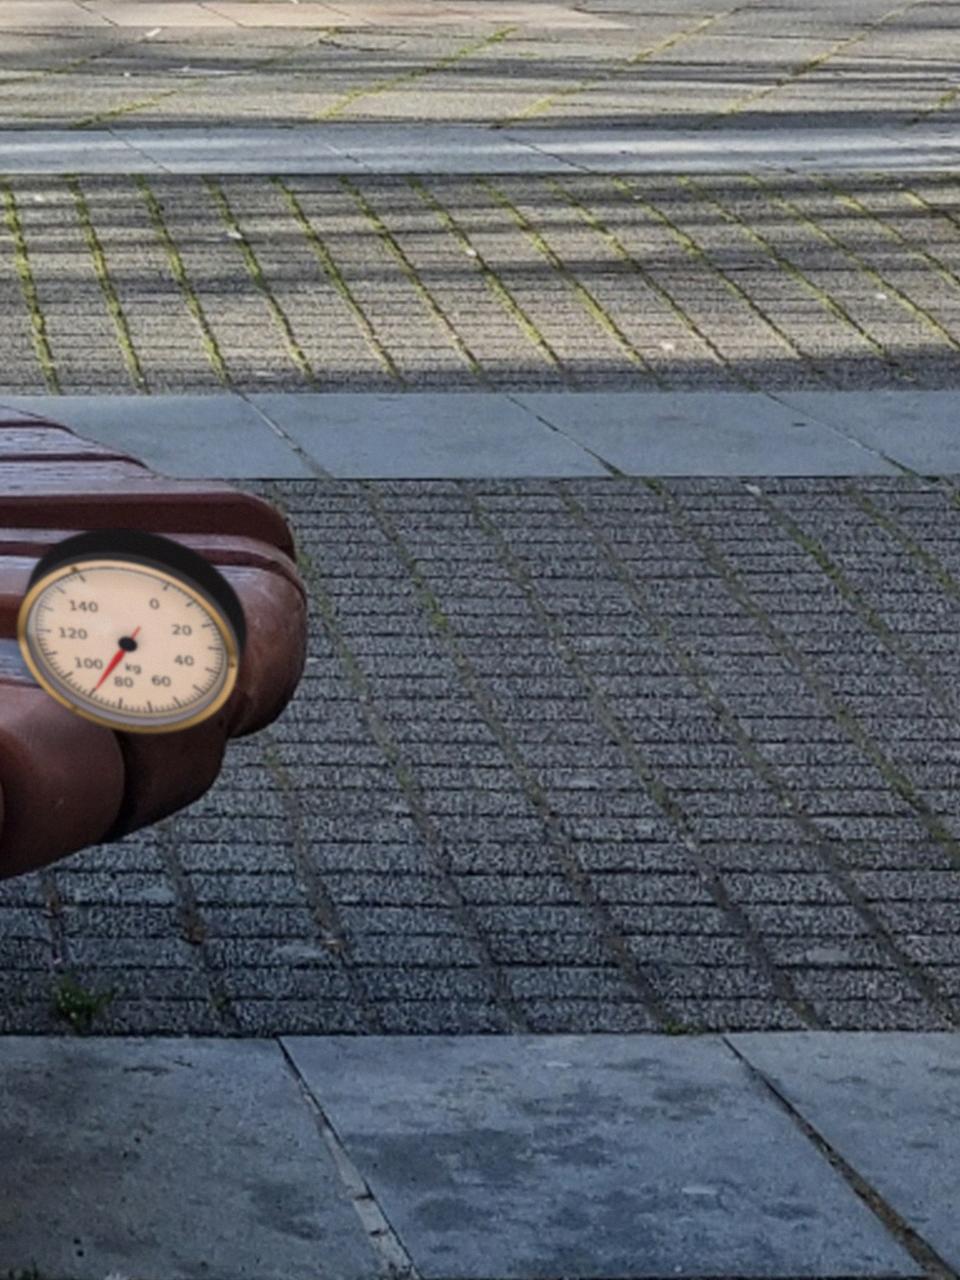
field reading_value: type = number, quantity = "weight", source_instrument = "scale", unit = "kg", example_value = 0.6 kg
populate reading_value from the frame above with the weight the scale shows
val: 90 kg
